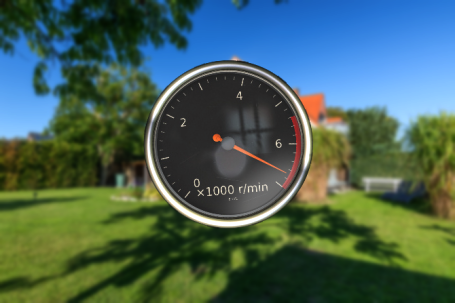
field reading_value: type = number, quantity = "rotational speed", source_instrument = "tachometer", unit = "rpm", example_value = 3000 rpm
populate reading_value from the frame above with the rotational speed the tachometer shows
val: 6700 rpm
